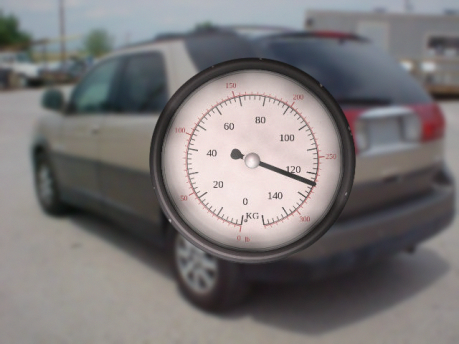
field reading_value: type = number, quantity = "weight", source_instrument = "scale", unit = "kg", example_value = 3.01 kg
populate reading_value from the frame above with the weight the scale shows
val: 124 kg
